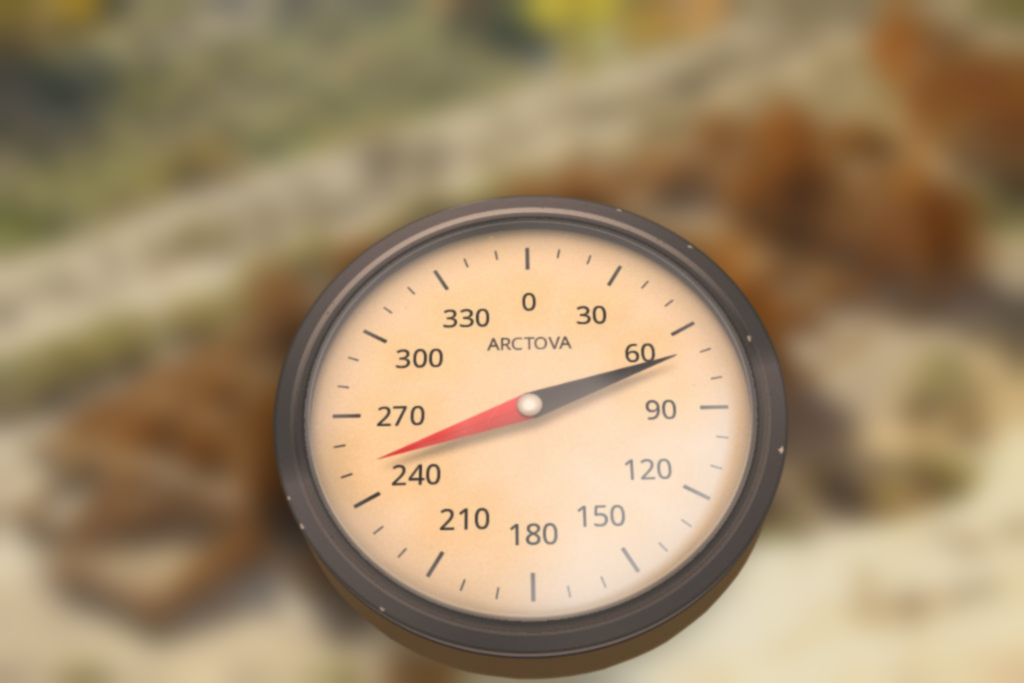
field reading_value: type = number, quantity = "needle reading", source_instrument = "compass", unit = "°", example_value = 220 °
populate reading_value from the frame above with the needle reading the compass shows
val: 250 °
